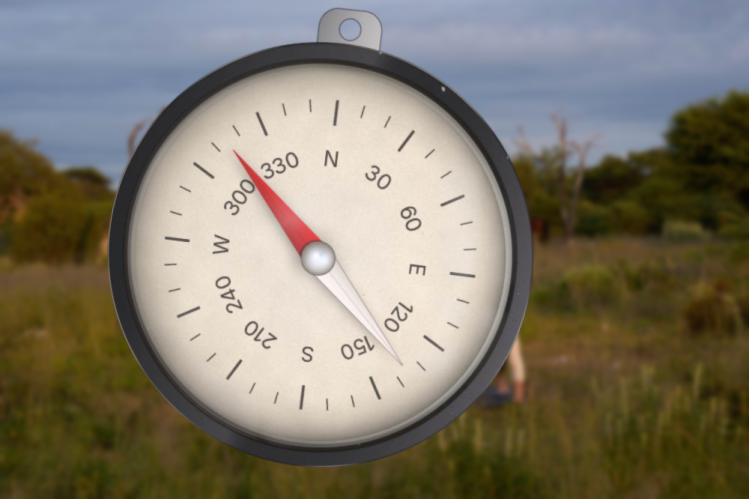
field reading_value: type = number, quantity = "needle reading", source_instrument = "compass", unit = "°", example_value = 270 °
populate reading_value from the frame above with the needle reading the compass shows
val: 315 °
